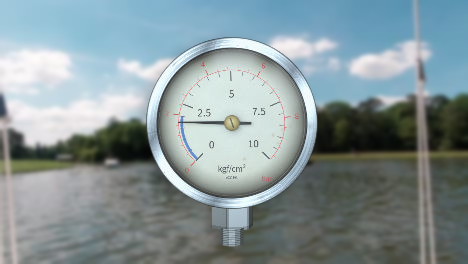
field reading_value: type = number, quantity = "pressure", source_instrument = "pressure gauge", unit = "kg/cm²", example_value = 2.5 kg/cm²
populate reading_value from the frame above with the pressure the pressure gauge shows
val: 1.75 kg/cm²
